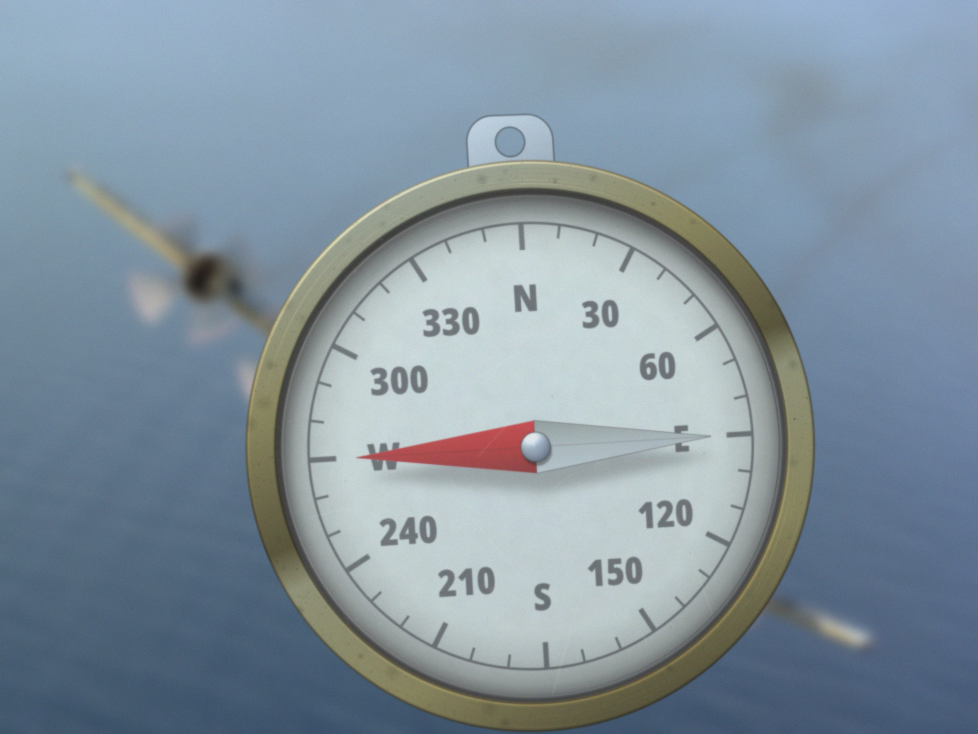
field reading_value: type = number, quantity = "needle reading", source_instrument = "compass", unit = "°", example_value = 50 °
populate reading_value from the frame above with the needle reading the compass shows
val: 270 °
